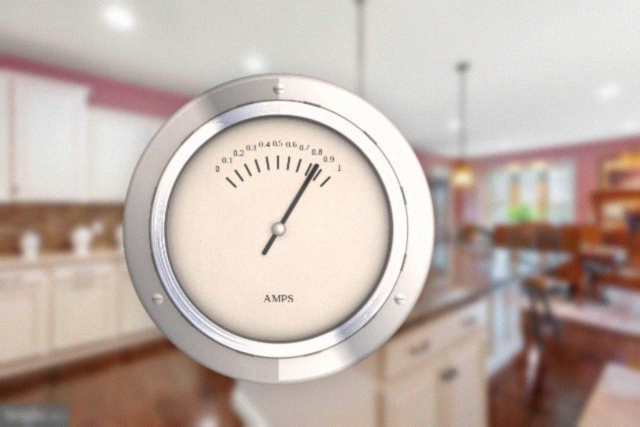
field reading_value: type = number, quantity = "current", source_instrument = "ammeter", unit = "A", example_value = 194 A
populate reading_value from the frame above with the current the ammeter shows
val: 0.85 A
